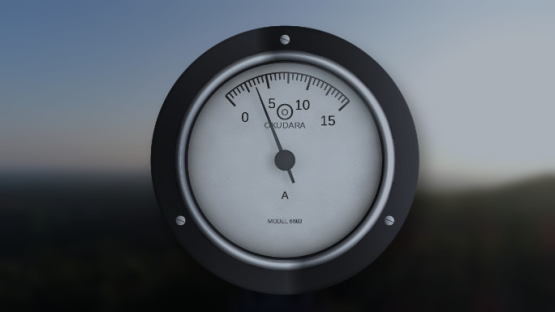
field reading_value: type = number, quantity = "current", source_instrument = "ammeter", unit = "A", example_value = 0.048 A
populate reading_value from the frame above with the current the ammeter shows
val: 3.5 A
